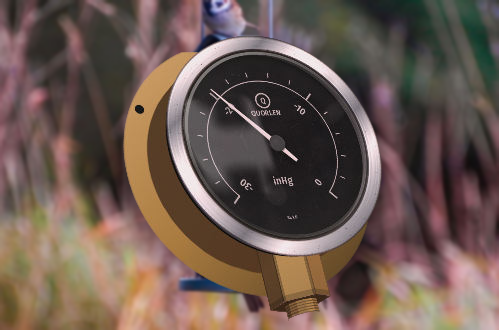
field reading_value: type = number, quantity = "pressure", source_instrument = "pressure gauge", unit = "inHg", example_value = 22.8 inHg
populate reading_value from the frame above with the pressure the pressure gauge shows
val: -20 inHg
